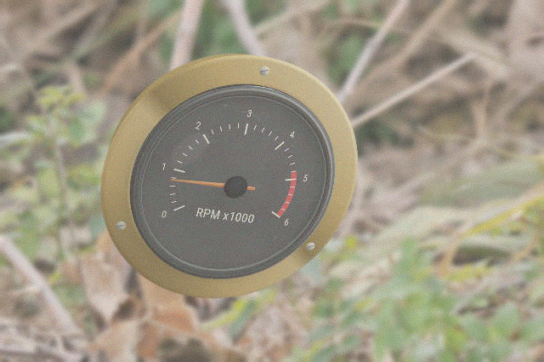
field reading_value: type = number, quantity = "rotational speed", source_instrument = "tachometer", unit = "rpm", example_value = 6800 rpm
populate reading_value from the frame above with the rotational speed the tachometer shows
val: 800 rpm
